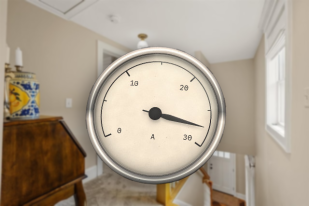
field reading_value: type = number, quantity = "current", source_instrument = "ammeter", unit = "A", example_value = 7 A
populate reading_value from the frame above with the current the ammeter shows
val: 27.5 A
